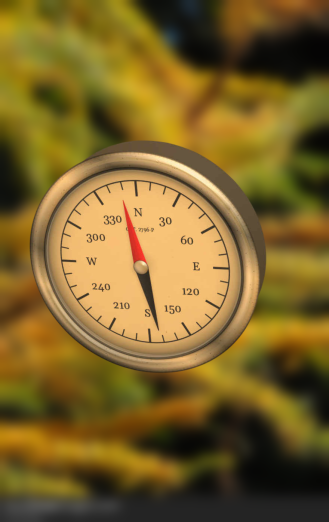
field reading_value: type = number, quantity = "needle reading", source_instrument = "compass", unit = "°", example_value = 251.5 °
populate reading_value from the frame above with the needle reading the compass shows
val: 350 °
